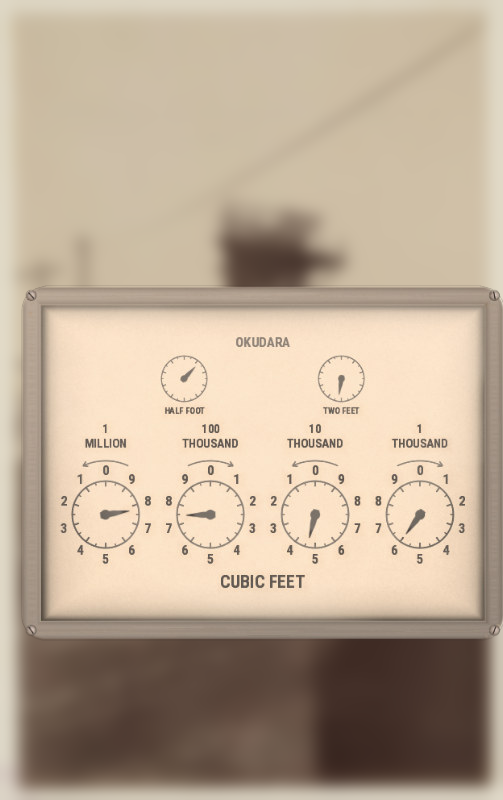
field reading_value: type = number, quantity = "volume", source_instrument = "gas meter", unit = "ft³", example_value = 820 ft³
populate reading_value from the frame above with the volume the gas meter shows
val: 774600 ft³
